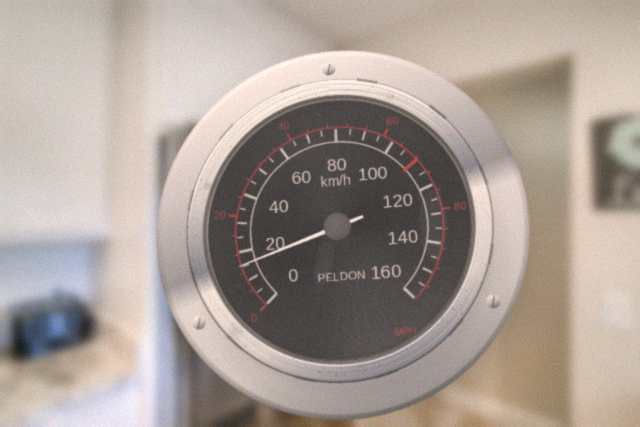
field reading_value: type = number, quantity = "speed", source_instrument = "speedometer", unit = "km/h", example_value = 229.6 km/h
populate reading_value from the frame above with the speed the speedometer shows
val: 15 km/h
